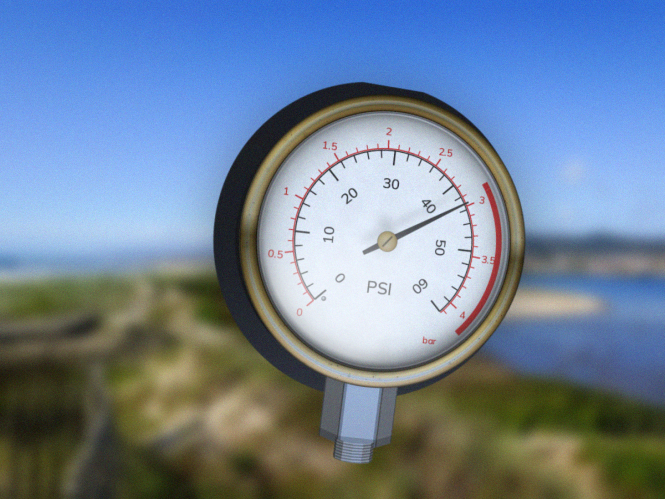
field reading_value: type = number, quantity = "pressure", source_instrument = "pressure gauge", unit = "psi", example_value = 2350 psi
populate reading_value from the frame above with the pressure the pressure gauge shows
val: 43 psi
